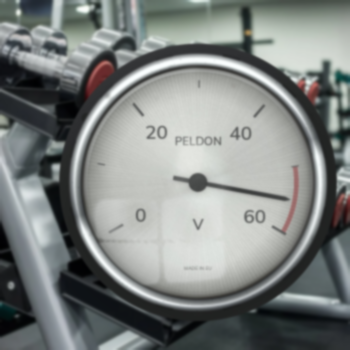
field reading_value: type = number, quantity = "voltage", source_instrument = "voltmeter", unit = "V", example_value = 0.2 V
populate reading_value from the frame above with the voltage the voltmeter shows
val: 55 V
